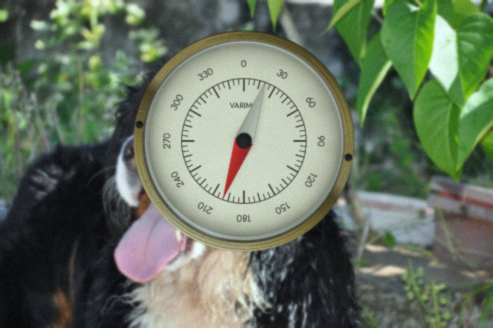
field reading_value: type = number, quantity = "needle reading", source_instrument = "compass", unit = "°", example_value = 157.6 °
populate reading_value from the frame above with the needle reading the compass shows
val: 200 °
